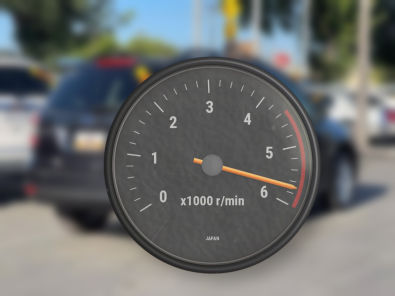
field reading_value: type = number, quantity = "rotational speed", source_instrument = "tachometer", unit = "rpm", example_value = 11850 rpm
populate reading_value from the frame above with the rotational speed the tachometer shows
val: 5700 rpm
